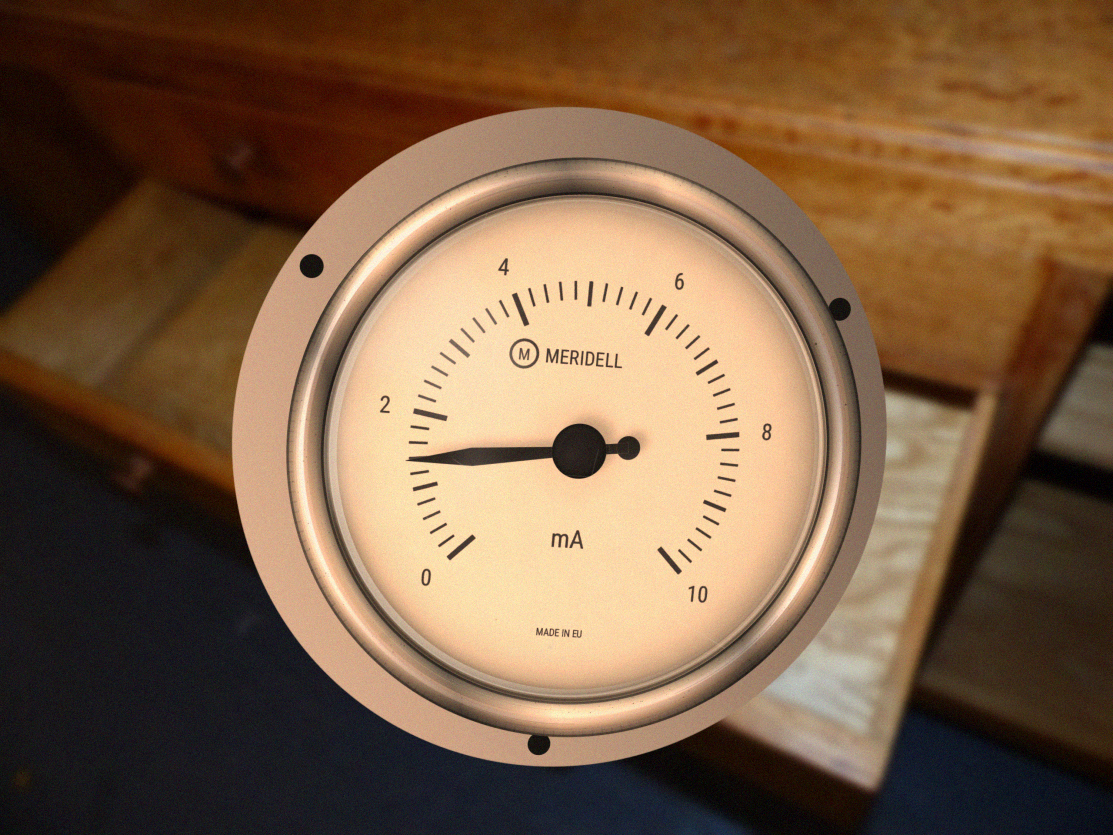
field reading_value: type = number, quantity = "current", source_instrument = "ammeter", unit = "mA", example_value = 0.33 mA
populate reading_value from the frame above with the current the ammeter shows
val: 1.4 mA
